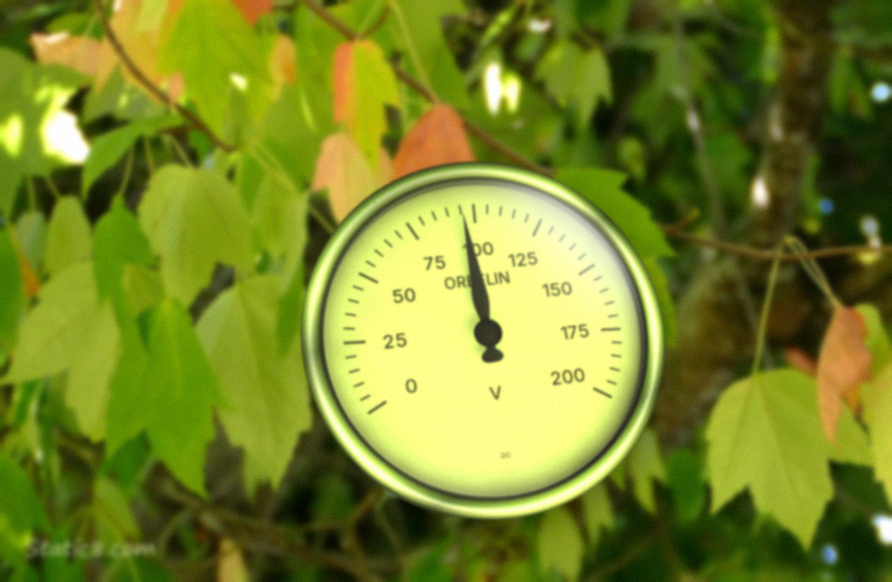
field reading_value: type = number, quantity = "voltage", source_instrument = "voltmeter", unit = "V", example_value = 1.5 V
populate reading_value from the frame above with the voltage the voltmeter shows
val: 95 V
